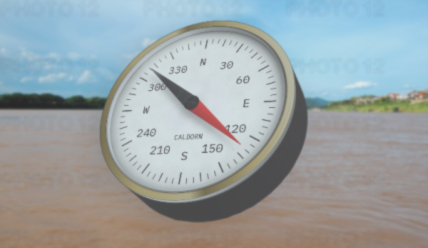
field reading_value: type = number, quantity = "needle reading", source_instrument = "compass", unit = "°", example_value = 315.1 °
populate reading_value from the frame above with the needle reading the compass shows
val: 130 °
